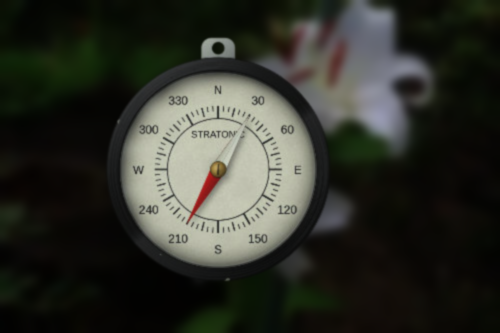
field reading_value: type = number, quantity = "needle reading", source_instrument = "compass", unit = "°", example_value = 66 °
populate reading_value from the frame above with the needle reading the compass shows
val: 210 °
